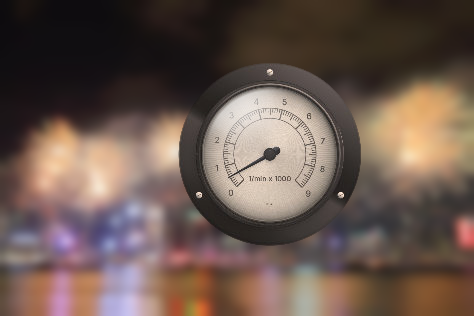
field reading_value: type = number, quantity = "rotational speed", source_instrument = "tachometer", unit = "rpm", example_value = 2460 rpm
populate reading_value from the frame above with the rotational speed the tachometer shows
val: 500 rpm
